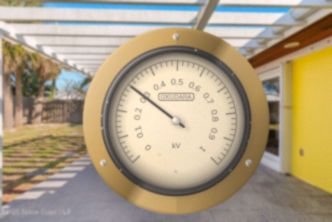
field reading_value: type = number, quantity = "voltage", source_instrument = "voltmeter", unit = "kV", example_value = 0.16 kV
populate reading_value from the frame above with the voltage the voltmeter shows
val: 0.3 kV
